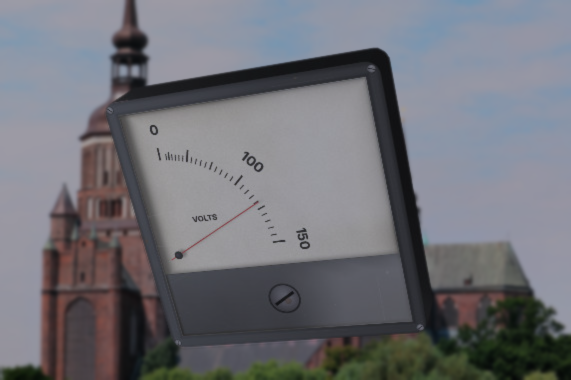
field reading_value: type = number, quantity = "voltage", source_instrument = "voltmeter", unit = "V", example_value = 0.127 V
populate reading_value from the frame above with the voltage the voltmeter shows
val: 120 V
